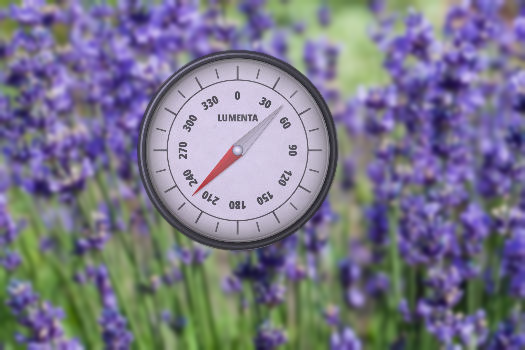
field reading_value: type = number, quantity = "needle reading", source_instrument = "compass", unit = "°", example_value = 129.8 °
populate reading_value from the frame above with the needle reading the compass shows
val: 225 °
